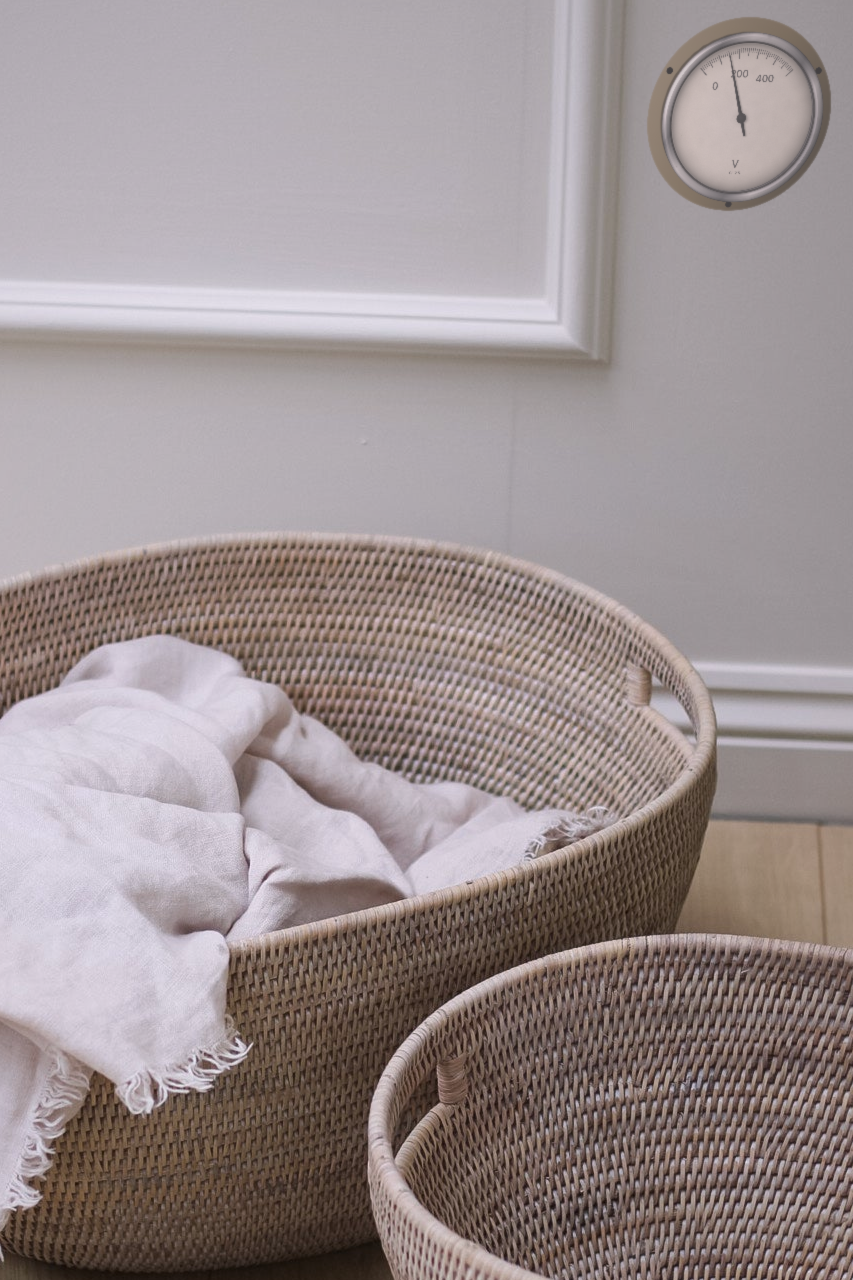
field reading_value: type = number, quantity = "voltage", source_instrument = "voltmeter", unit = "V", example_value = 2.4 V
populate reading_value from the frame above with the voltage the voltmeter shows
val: 150 V
